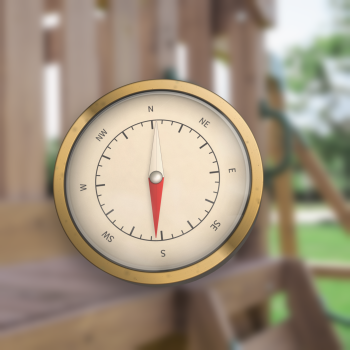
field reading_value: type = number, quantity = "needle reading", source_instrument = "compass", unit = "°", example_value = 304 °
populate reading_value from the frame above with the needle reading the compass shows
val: 185 °
